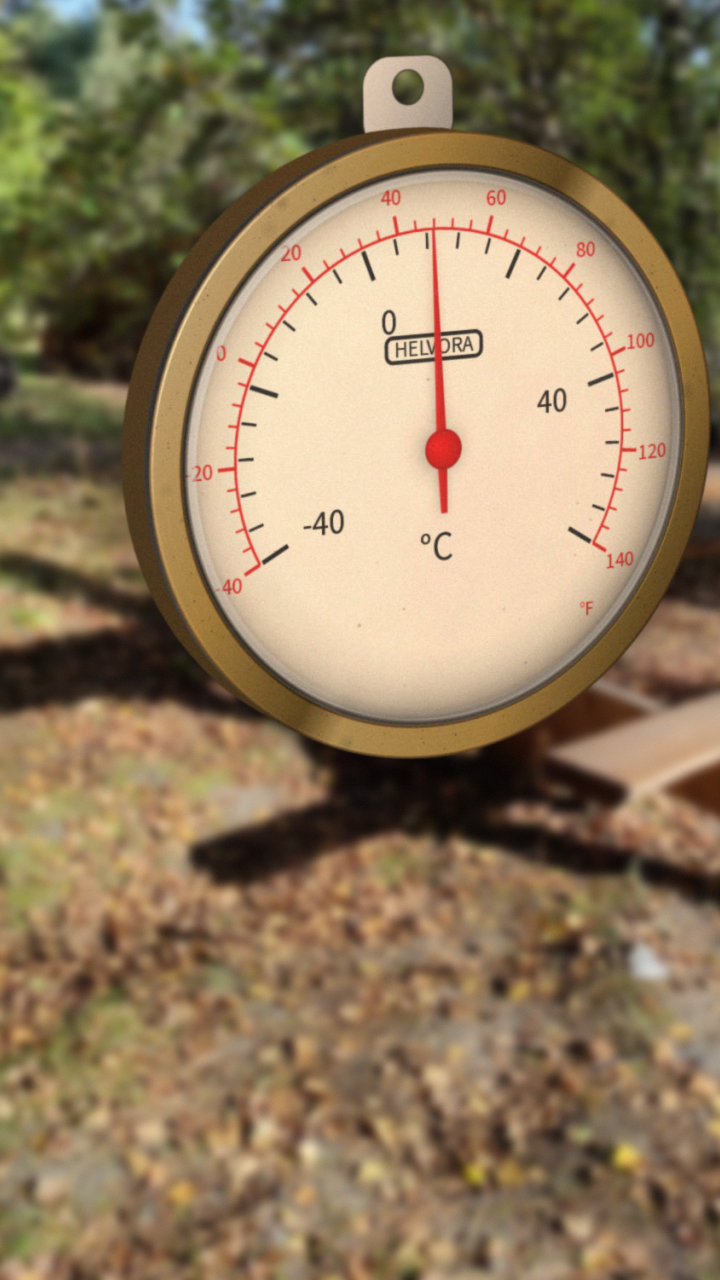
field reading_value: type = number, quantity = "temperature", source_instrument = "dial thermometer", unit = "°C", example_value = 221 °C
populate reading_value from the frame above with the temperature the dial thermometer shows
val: 8 °C
